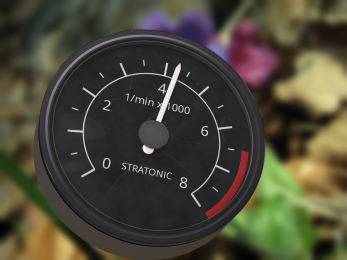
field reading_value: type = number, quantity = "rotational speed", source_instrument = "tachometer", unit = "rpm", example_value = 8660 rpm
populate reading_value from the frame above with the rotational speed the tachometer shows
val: 4250 rpm
